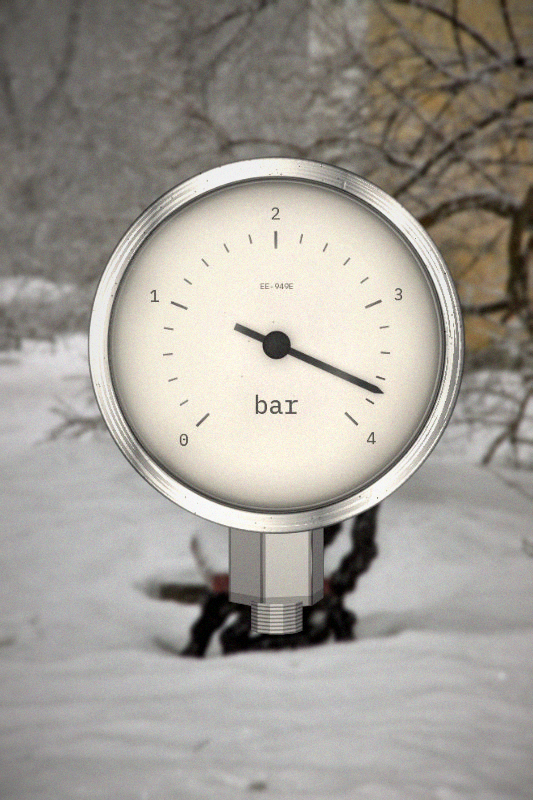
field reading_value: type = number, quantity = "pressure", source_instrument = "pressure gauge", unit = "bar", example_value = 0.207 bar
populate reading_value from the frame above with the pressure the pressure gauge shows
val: 3.7 bar
